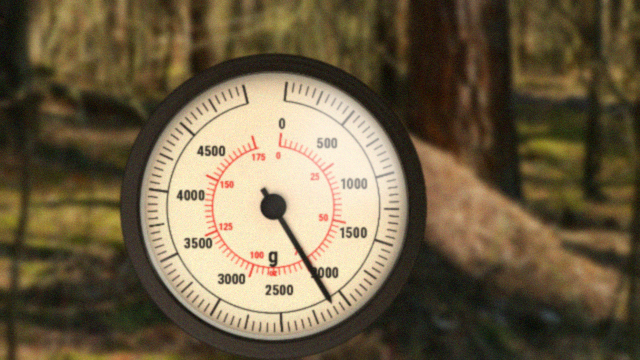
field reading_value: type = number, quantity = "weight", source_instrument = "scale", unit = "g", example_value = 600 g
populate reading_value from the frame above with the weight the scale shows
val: 2100 g
